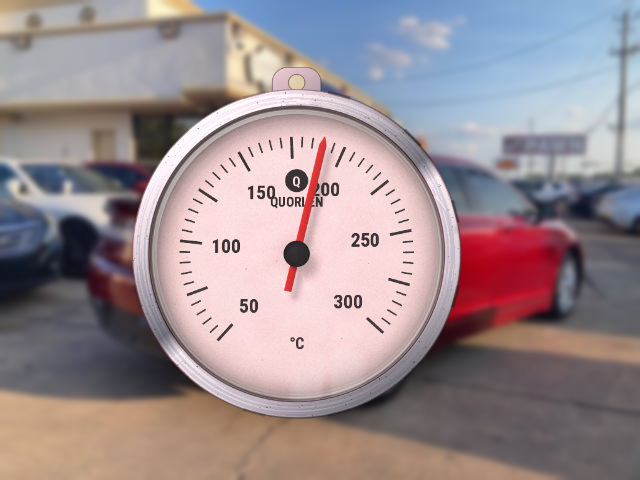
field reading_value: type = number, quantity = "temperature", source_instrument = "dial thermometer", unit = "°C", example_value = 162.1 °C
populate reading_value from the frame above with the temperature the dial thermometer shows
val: 190 °C
